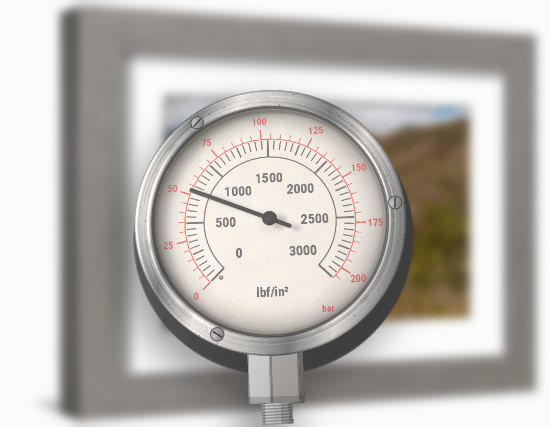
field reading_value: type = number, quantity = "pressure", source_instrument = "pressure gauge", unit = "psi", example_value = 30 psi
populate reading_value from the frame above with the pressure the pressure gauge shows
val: 750 psi
